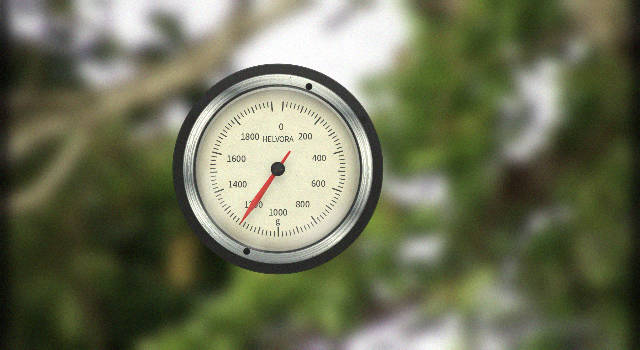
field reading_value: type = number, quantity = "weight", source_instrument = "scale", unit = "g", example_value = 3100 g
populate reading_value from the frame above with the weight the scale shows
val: 1200 g
